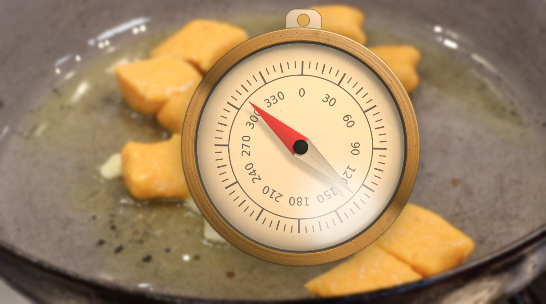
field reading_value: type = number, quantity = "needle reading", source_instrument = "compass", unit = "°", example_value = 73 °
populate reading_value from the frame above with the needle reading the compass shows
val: 310 °
